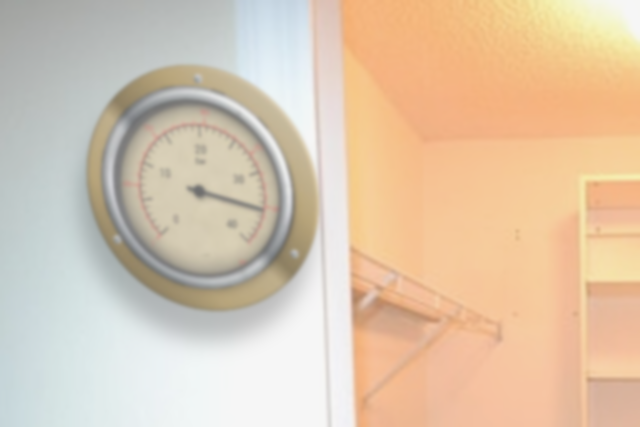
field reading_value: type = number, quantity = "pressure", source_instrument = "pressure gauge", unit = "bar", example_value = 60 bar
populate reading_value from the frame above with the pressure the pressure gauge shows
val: 35 bar
